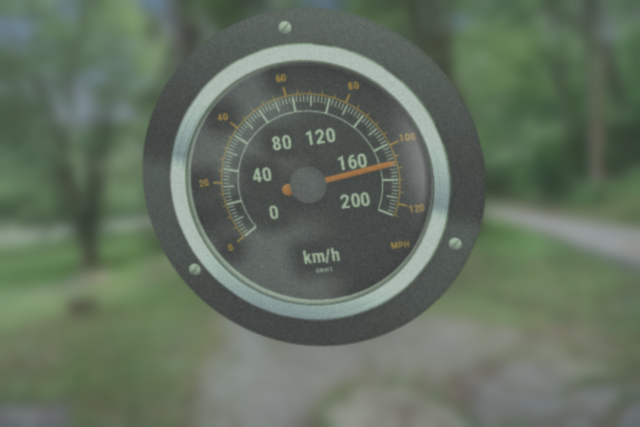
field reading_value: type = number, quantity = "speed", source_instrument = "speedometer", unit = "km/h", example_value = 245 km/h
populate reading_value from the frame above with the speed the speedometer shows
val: 170 km/h
